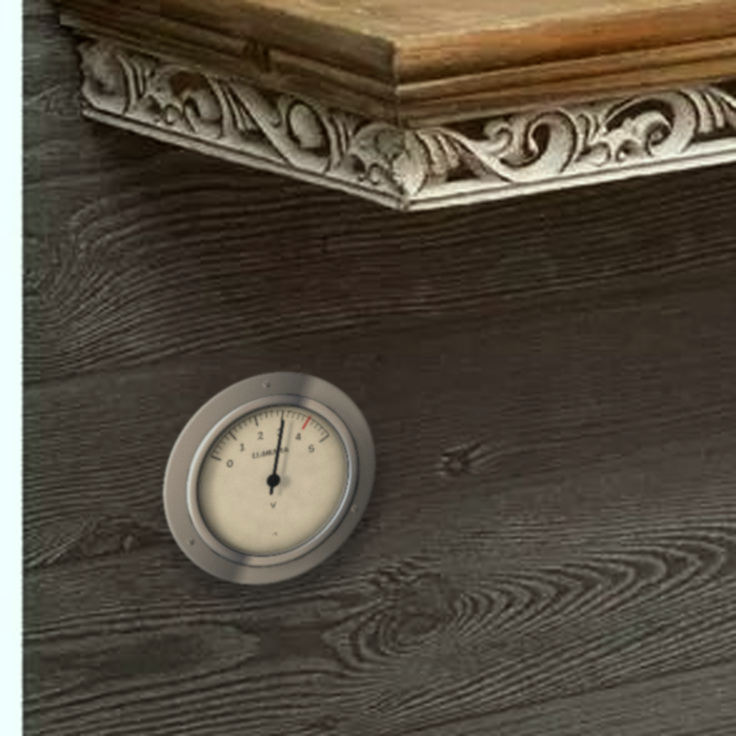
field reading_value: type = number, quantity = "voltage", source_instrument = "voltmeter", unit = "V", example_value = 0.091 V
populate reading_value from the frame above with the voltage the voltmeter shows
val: 3 V
